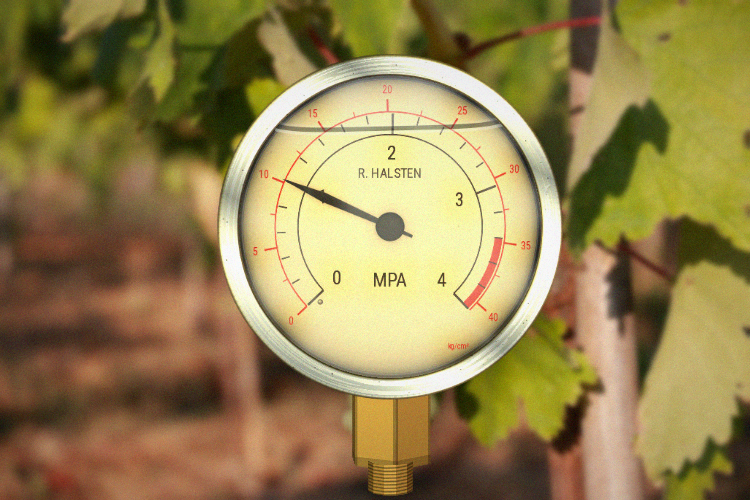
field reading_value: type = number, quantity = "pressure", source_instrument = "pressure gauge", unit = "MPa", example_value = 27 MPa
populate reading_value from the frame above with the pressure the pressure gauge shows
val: 1 MPa
